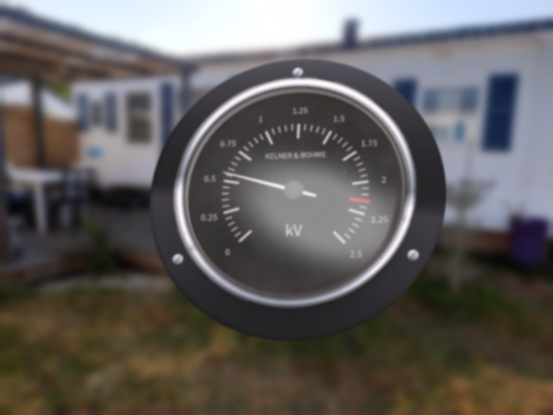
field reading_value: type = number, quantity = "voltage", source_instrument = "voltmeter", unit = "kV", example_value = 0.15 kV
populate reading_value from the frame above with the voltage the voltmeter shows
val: 0.55 kV
